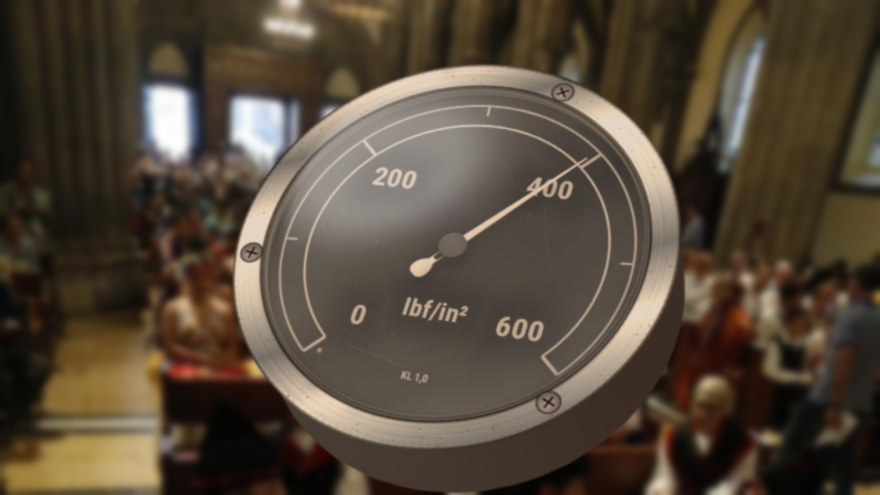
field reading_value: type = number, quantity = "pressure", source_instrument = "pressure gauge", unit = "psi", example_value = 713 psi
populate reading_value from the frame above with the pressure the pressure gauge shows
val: 400 psi
